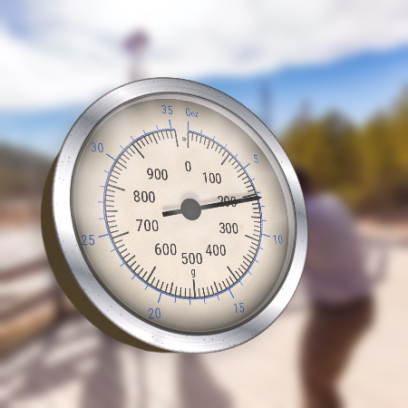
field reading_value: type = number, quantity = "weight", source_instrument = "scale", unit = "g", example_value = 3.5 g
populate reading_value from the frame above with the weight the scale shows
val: 210 g
